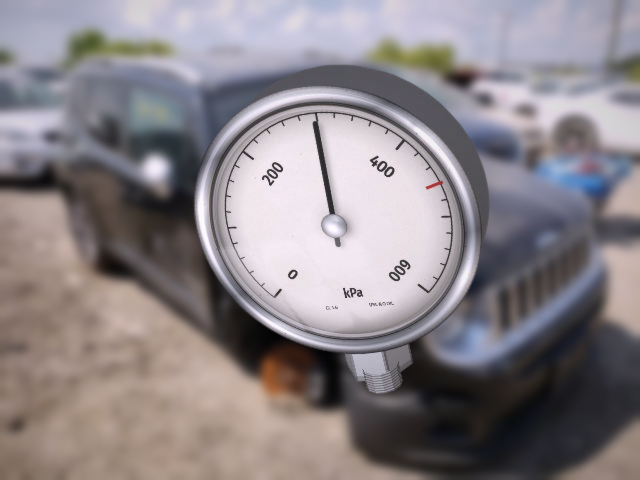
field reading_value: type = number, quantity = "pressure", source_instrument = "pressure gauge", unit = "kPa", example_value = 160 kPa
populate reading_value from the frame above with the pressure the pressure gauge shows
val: 300 kPa
